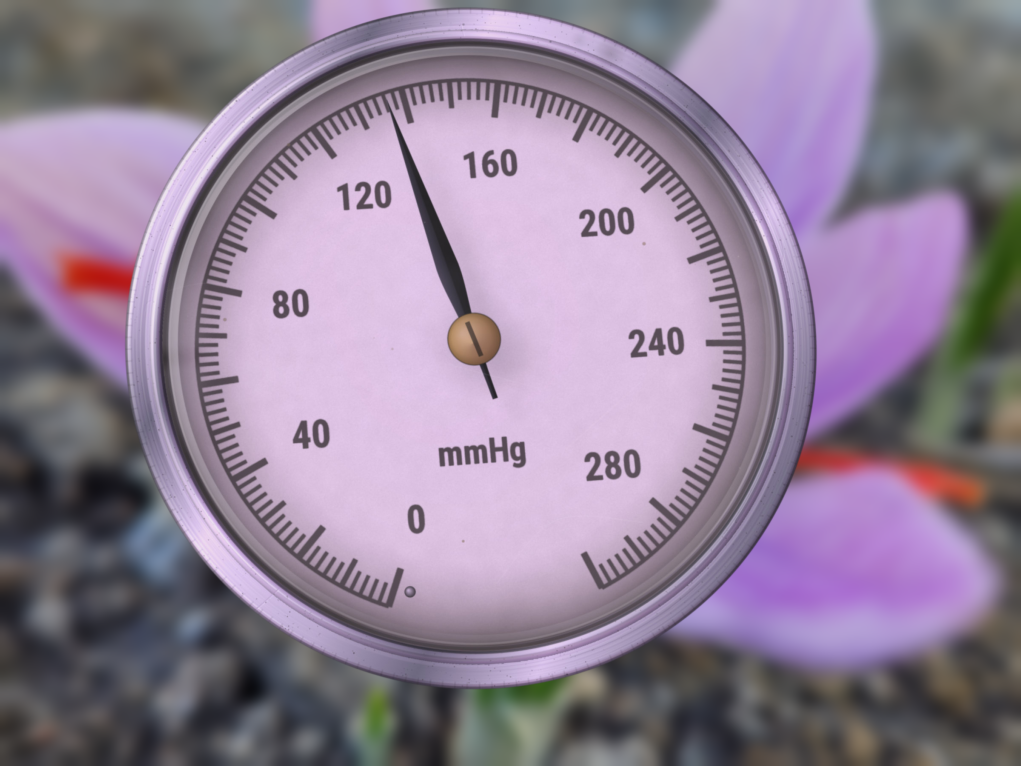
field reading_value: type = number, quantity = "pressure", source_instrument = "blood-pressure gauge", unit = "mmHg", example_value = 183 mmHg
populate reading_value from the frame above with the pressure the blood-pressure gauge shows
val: 136 mmHg
